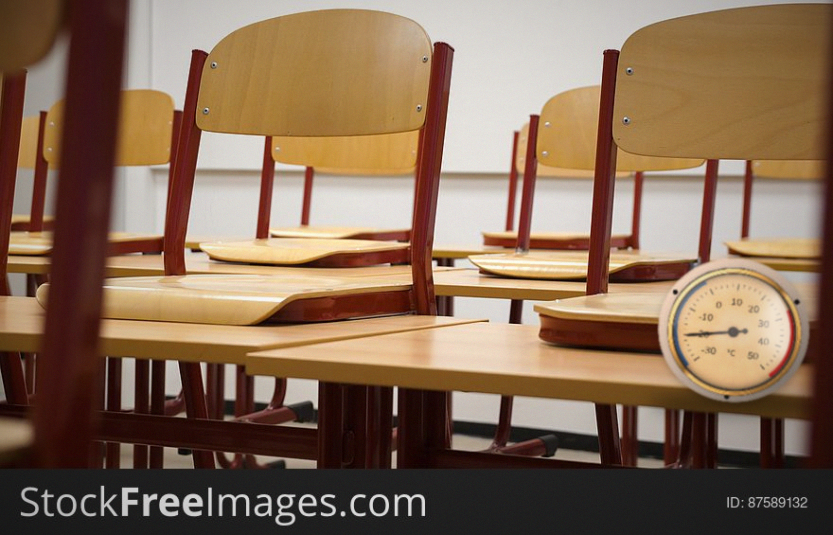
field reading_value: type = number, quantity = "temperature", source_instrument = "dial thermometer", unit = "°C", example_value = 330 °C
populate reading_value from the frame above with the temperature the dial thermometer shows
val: -20 °C
